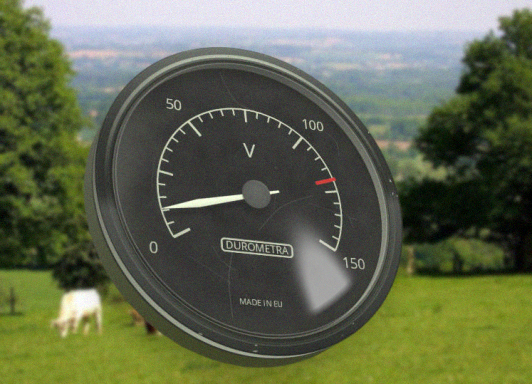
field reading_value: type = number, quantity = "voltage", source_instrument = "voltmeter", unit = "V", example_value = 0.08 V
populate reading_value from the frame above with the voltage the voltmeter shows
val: 10 V
